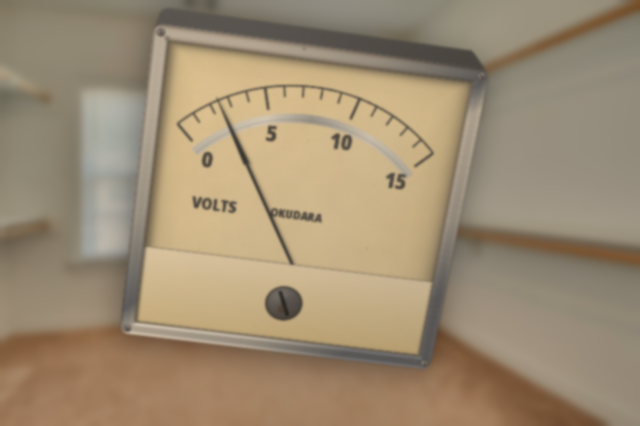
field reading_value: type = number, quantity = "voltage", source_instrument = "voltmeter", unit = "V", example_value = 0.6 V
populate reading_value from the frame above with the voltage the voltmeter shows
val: 2.5 V
